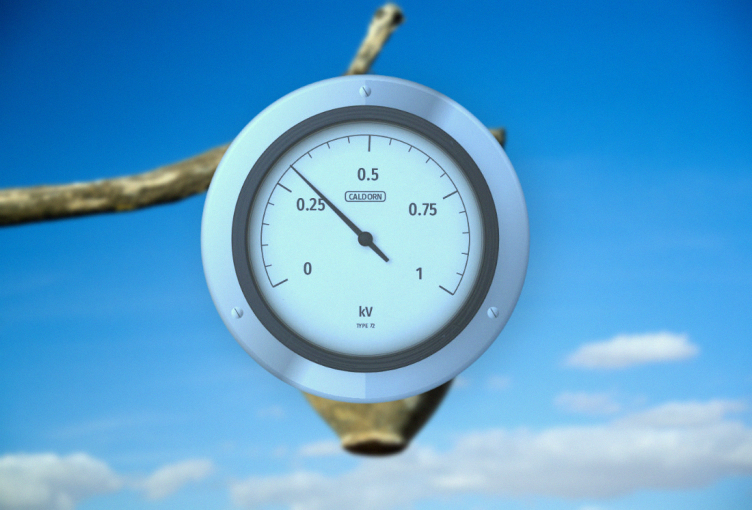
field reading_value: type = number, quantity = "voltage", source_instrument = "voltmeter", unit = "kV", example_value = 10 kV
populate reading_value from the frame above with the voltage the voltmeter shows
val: 0.3 kV
